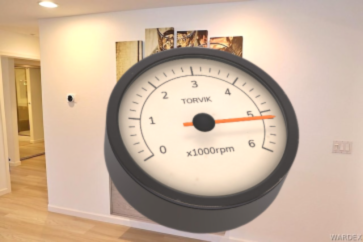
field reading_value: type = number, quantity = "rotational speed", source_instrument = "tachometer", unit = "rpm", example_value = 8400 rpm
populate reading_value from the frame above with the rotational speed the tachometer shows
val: 5200 rpm
